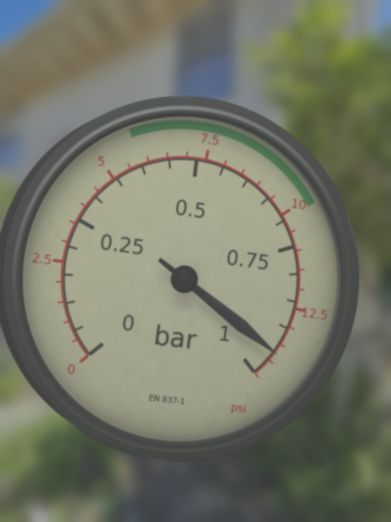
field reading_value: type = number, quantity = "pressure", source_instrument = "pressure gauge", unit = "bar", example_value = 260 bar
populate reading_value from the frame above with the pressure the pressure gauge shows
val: 0.95 bar
